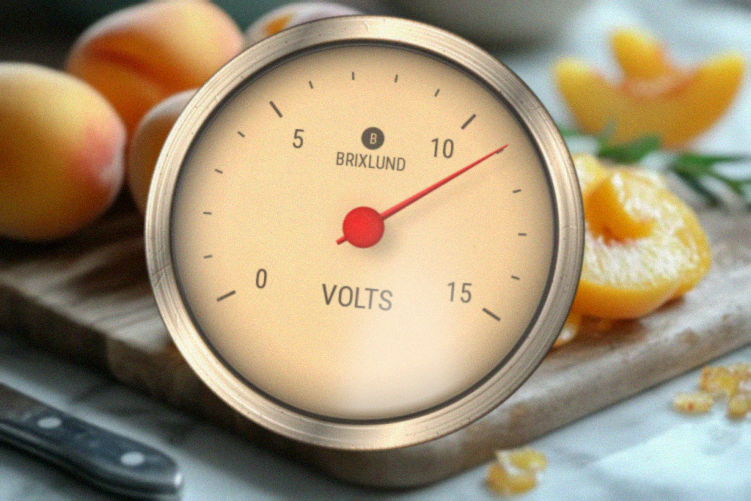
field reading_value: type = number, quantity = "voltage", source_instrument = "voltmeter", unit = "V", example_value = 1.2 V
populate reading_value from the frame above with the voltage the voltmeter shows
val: 11 V
